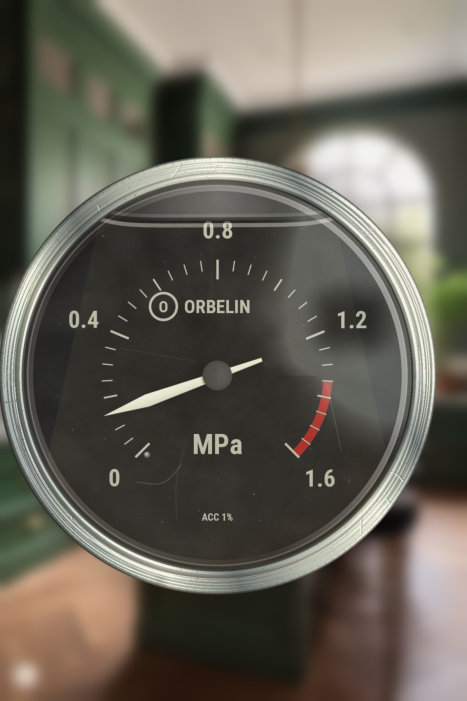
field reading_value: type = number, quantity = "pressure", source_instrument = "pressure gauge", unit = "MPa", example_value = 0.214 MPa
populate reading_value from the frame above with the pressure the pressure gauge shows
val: 0.15 MPa
